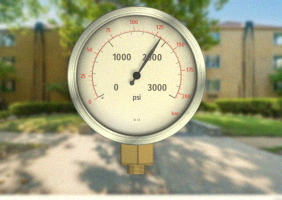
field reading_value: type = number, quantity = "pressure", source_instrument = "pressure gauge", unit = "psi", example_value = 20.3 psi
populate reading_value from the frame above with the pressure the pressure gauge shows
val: 1900 psi
